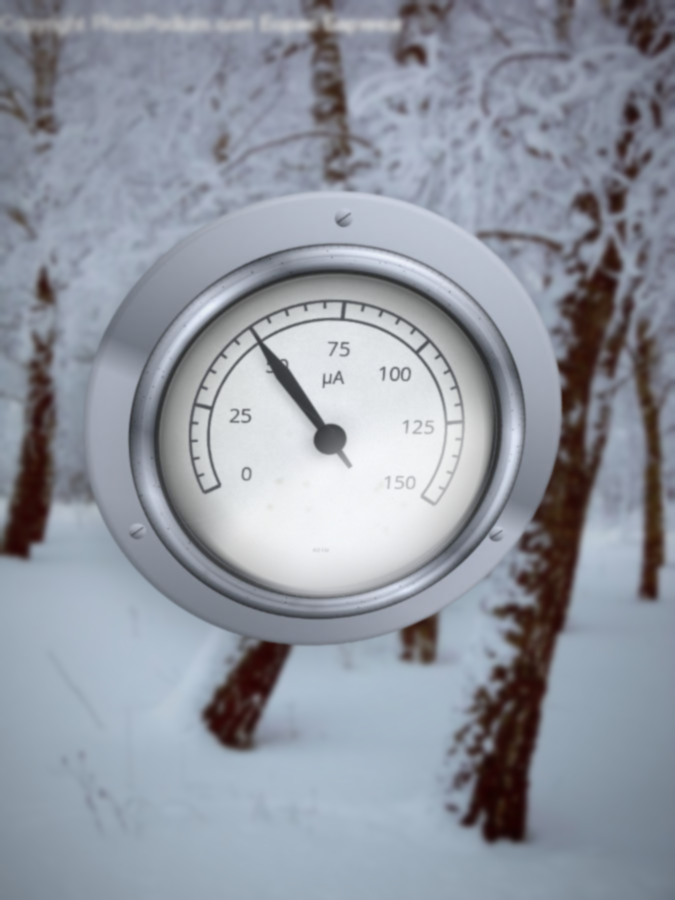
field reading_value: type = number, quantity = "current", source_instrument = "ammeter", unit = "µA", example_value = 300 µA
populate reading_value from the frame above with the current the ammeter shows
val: 50 µA
